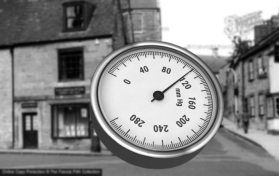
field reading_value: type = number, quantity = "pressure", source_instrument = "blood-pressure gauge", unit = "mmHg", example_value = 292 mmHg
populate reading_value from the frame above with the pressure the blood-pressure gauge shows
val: 110 mmHg
